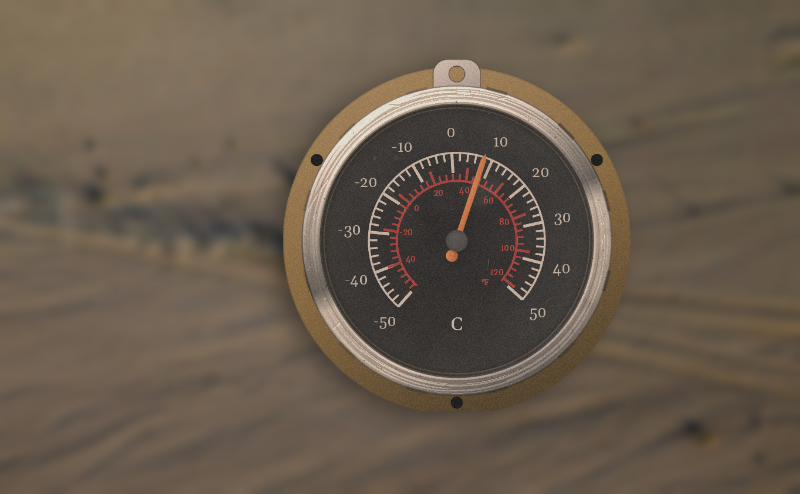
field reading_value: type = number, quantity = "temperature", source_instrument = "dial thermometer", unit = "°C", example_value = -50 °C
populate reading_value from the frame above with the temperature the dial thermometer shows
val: 8 °C
